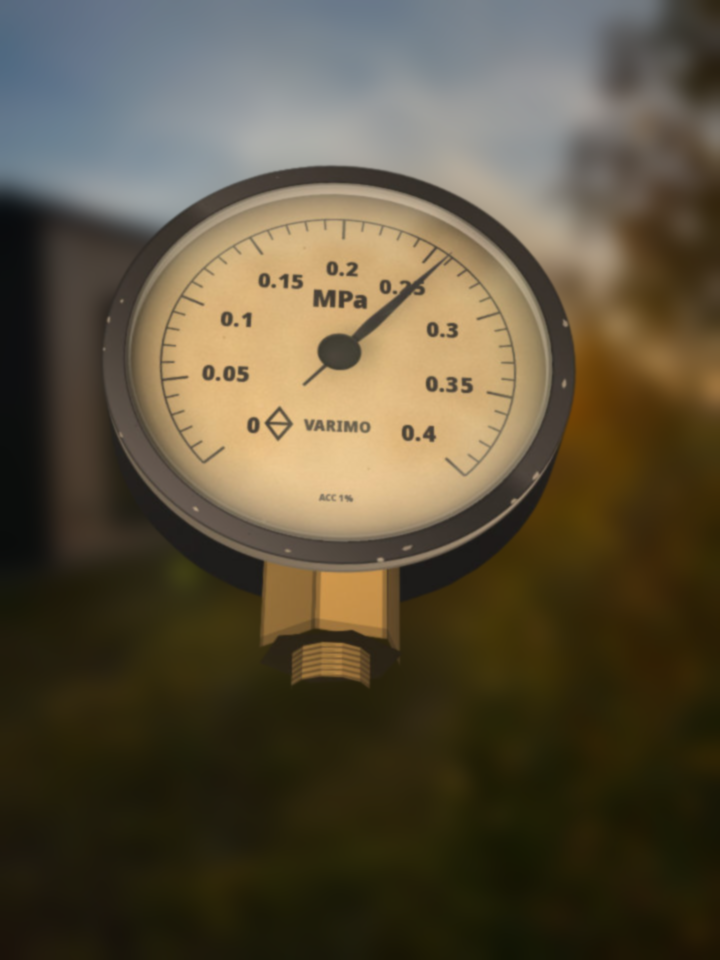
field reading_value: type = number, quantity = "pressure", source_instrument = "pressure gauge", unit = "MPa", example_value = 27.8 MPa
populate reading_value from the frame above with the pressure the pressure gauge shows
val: 0.26 MPa
